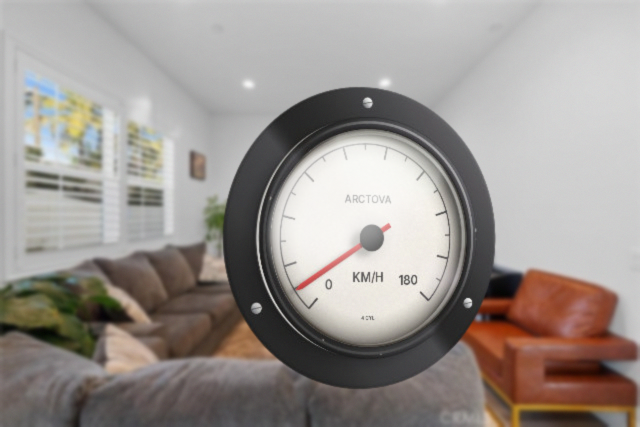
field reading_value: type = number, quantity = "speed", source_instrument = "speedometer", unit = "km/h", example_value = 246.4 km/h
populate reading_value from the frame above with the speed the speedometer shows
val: 10 km/h
